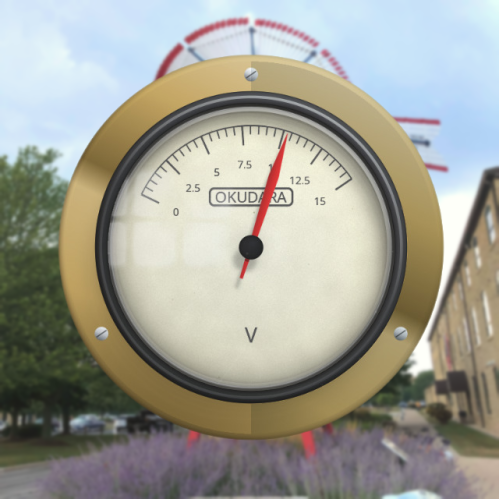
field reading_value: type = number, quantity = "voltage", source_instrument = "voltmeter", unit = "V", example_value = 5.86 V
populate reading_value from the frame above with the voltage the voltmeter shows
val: 10.25 V
